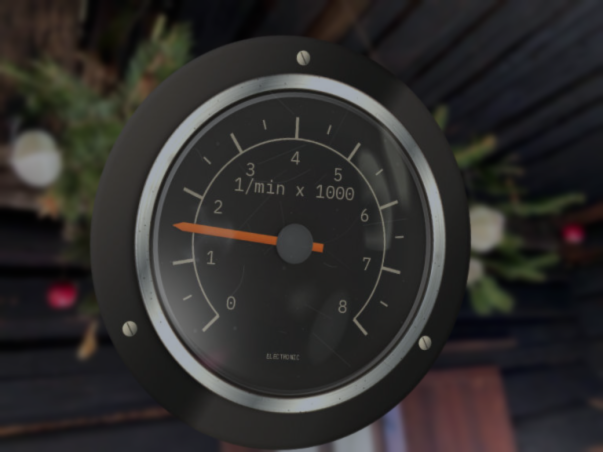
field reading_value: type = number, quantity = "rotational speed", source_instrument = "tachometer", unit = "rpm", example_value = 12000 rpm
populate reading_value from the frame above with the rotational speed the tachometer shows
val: 1500 rpm
